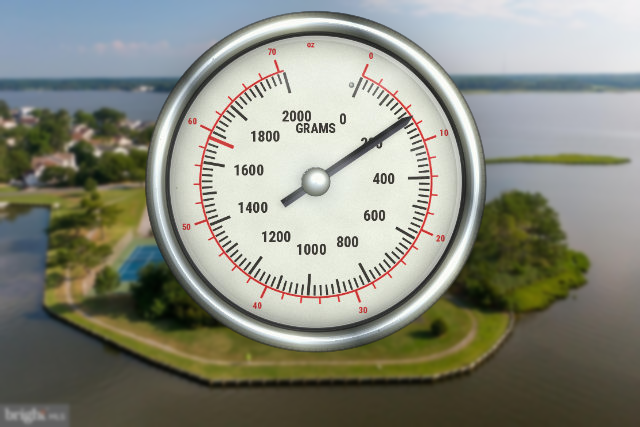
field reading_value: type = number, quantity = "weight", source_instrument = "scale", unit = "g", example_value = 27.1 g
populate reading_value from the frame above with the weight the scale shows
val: 200 g
